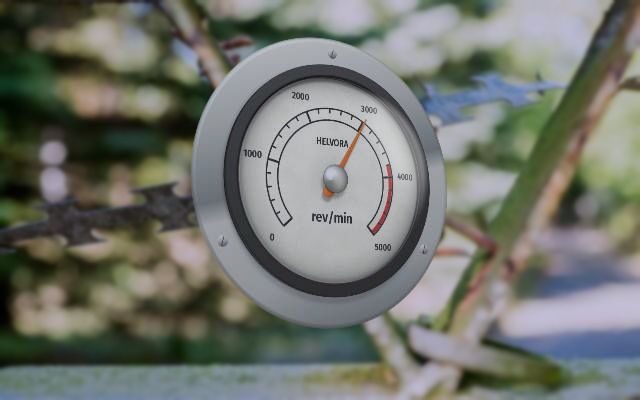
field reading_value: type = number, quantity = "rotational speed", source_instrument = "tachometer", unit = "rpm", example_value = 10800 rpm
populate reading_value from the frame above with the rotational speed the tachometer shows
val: 3000 rpm
